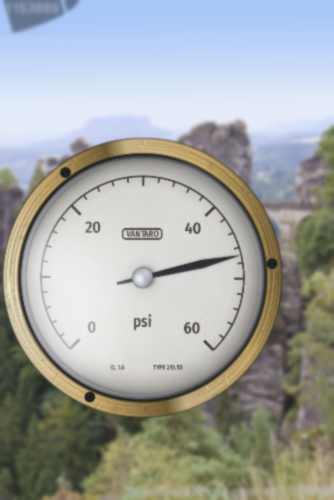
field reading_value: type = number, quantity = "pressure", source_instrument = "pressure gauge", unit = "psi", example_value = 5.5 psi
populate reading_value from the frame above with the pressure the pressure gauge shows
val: 47 psi
